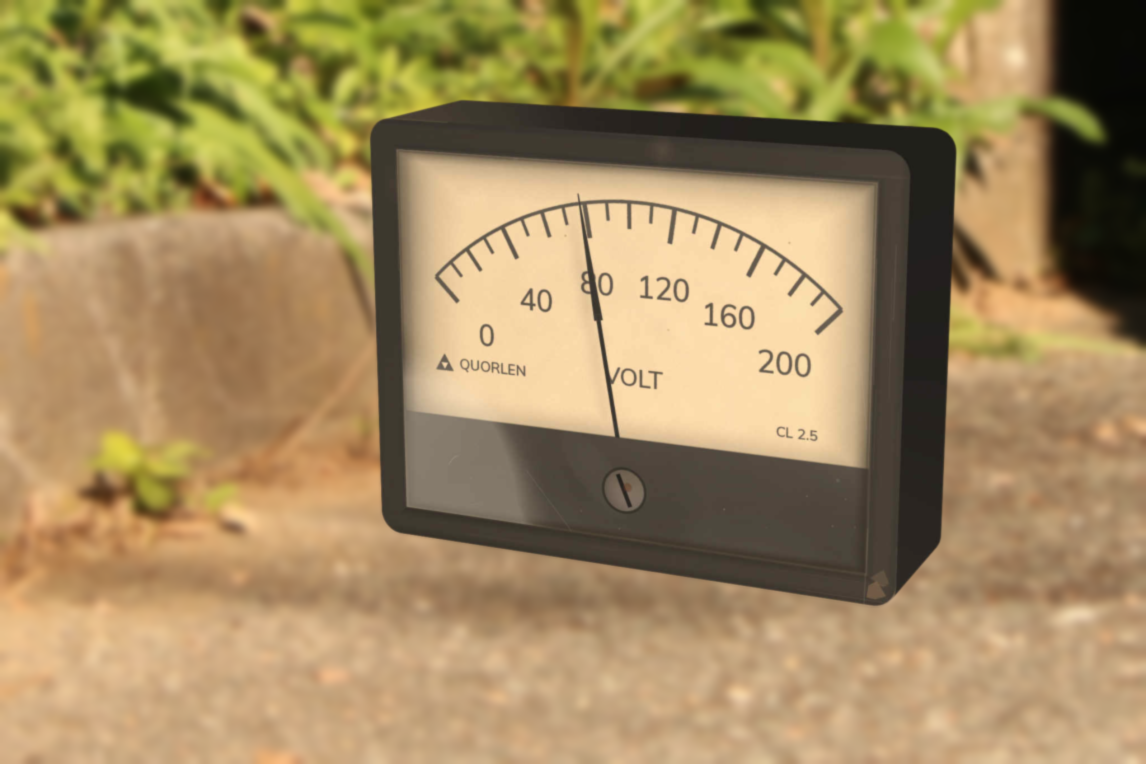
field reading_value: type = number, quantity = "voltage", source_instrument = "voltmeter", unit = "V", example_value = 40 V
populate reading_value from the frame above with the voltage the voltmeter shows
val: 80 V
